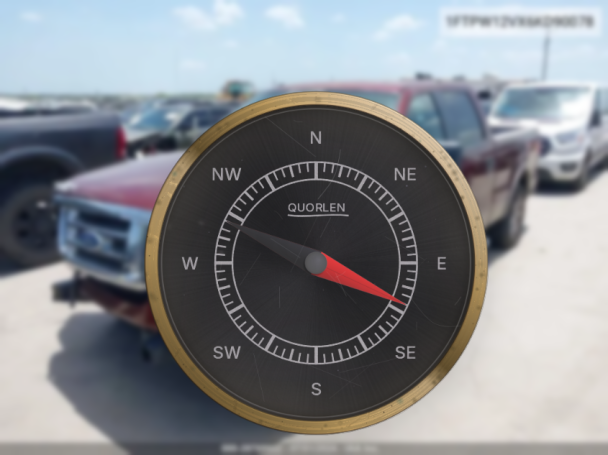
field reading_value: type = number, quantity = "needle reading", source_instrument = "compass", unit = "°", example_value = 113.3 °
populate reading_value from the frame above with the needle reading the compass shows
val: 115 °
